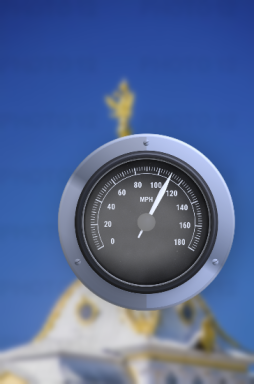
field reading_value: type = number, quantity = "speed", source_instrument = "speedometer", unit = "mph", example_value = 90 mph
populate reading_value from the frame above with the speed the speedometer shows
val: 110 mph
